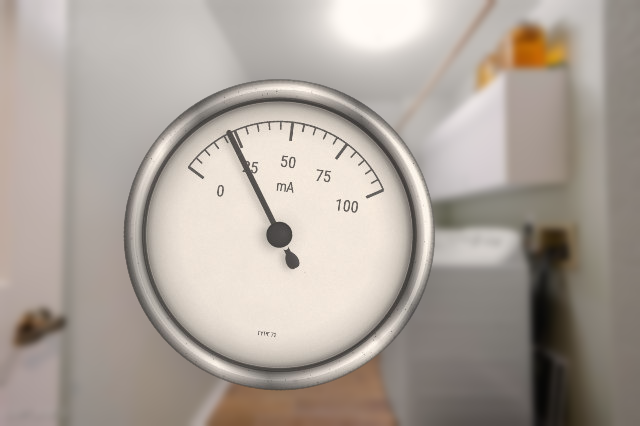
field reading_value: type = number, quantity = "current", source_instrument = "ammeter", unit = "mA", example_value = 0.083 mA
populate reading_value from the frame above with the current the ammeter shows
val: 22.5 mA
